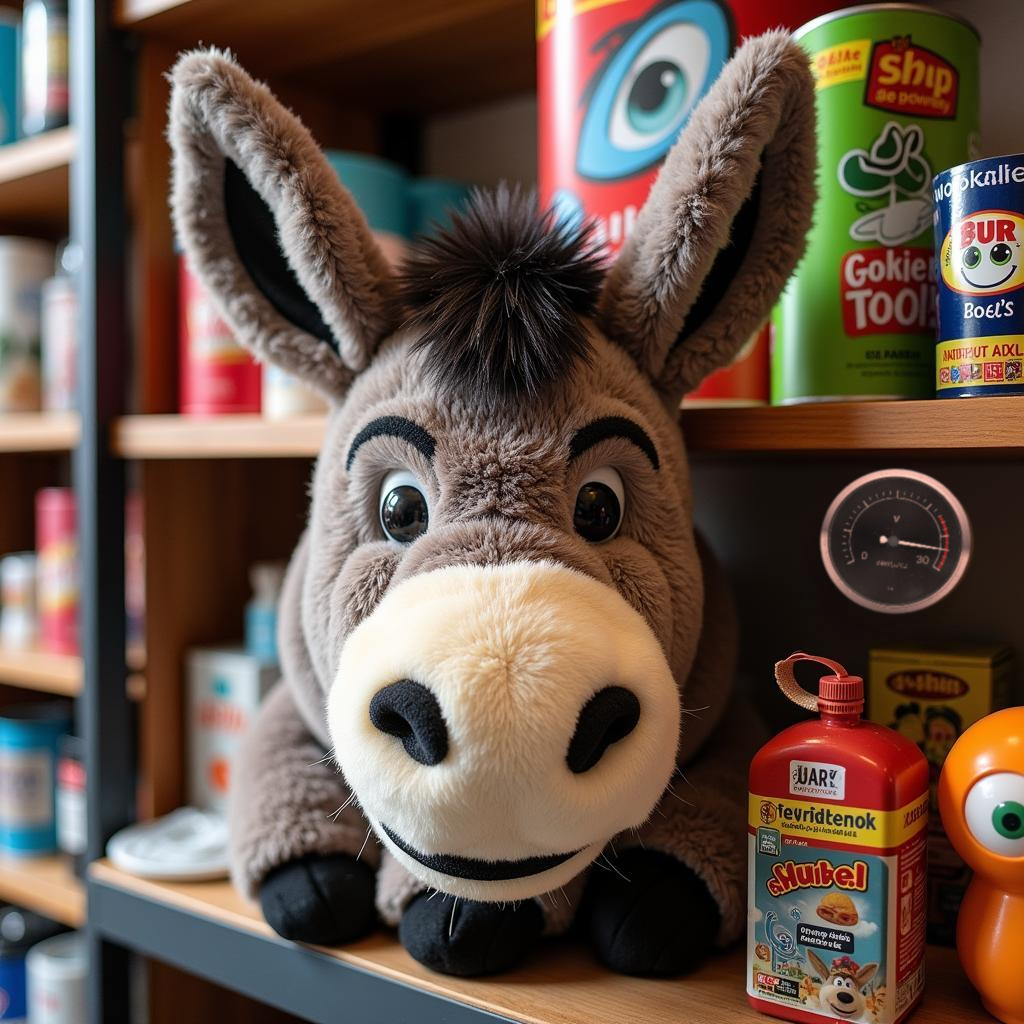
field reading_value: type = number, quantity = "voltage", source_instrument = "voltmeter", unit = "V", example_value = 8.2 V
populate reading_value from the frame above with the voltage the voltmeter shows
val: 27 V
